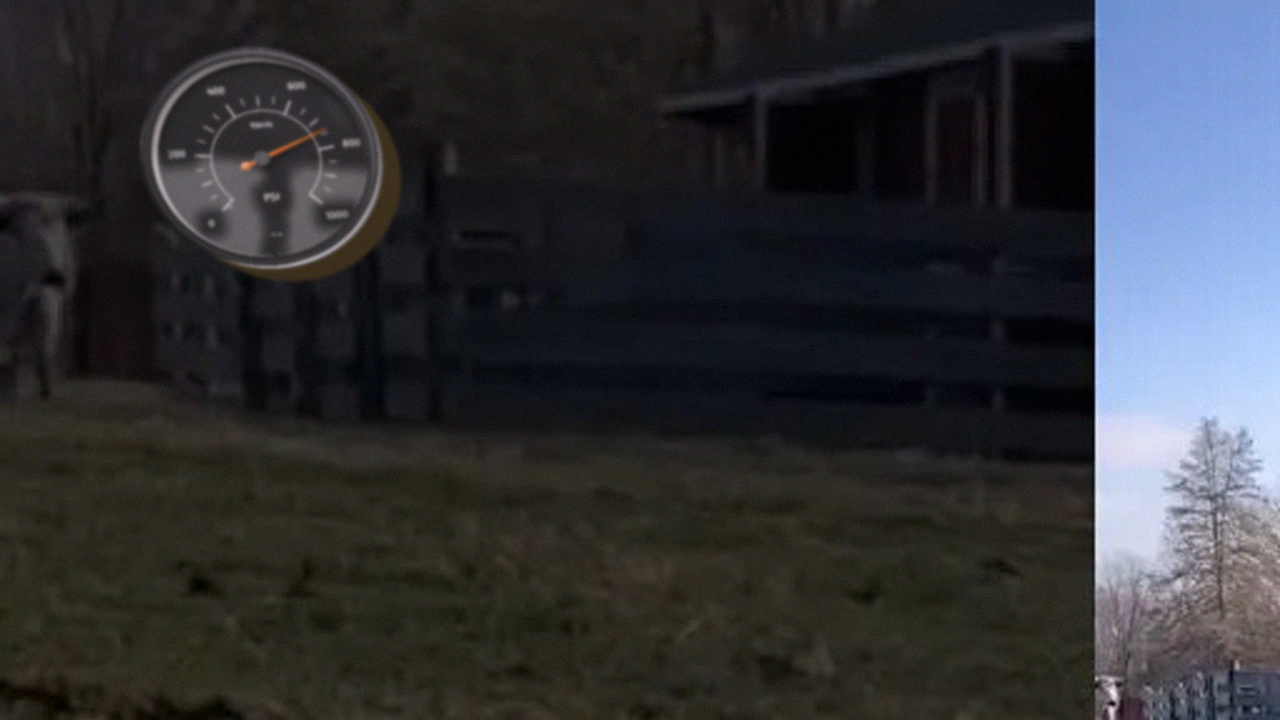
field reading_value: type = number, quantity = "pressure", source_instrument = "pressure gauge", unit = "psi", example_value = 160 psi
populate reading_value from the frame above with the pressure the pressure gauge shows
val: 750 psi
